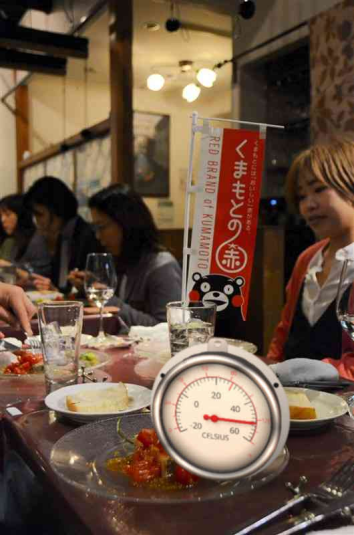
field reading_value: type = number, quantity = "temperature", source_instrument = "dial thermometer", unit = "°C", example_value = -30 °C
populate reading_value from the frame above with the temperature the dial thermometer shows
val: 50 °C
